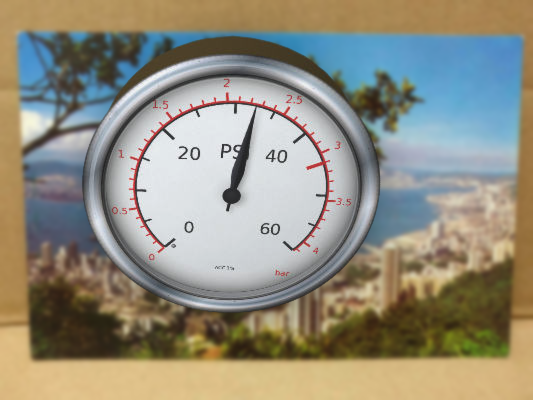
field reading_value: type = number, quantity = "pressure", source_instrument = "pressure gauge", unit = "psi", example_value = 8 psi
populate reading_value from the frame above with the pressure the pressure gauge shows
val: 32.5 psi
